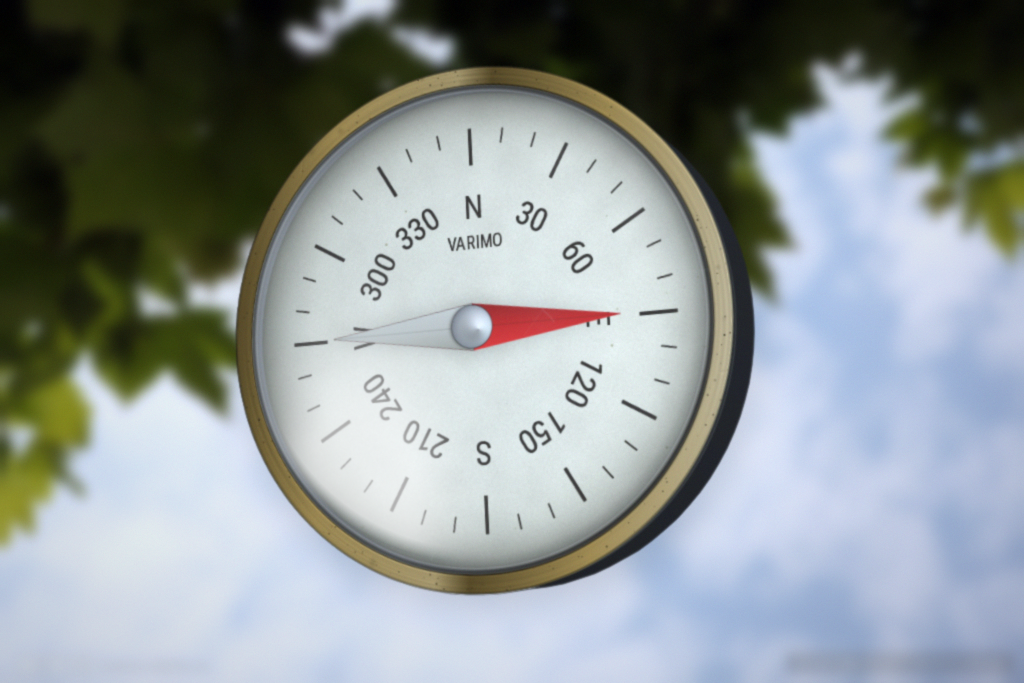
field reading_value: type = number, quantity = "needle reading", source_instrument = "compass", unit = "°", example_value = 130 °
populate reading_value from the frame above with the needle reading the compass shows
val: 90 °
